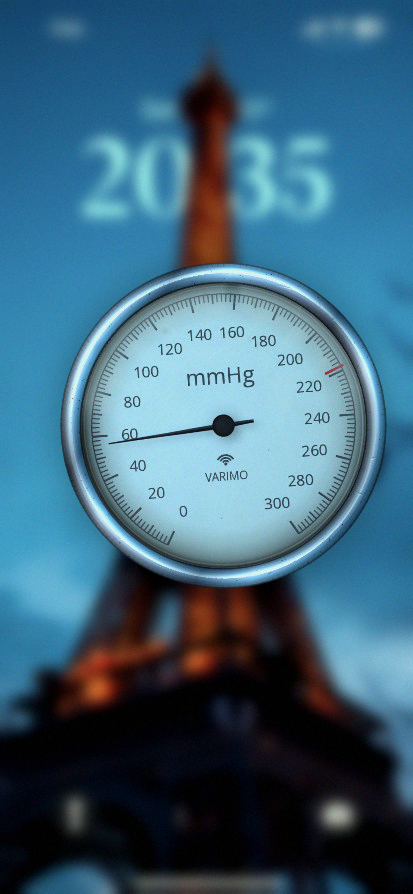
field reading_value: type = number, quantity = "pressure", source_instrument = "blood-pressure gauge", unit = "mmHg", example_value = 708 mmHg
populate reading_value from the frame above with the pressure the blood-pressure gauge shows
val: 56 mmHg
